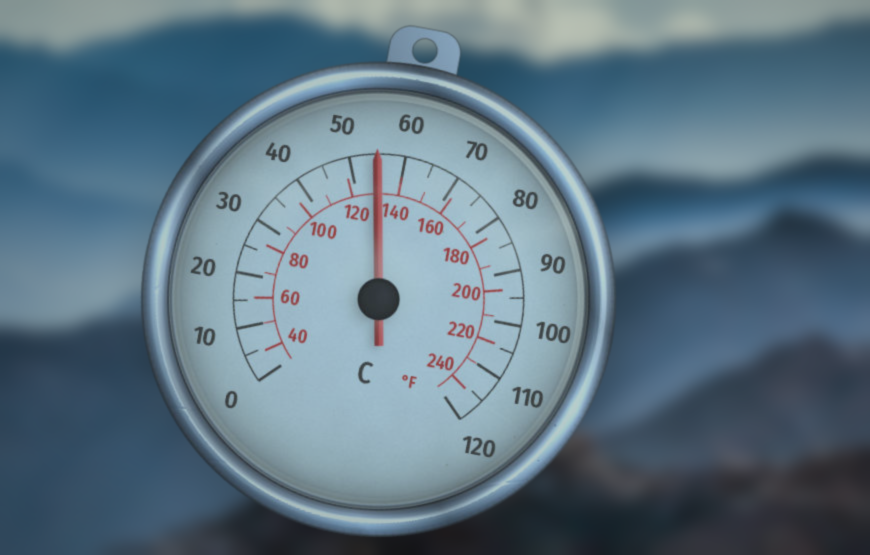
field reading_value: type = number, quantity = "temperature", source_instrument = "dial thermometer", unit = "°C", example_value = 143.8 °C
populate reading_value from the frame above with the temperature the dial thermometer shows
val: 55 °C
